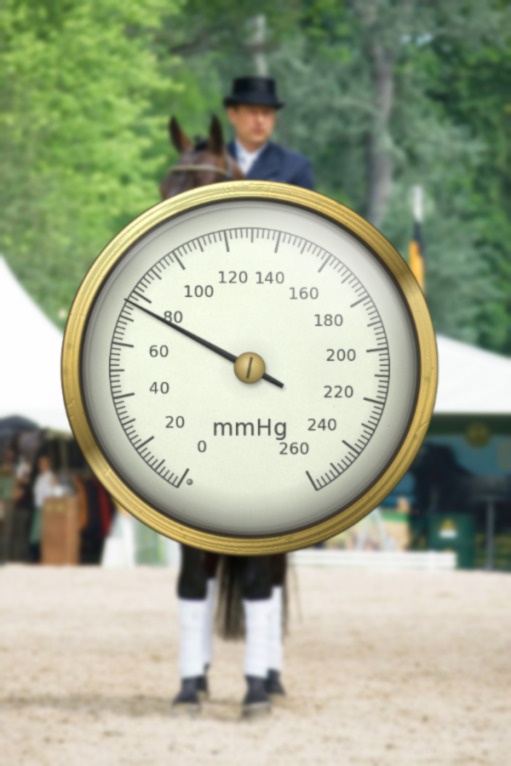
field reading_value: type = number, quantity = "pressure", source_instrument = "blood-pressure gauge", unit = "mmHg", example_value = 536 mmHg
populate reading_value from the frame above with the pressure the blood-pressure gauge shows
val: 76 mmHg
